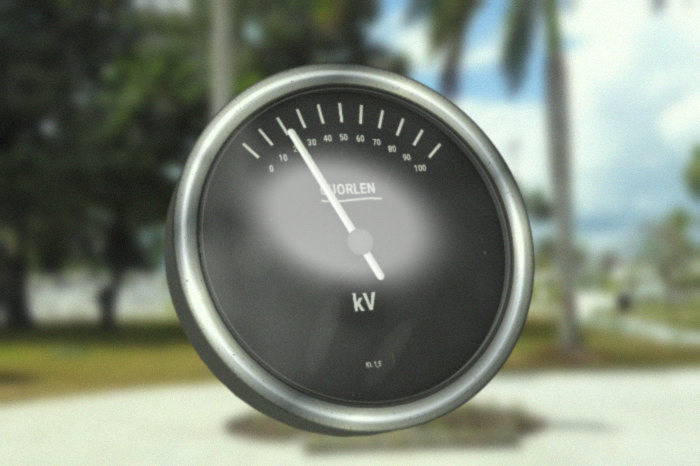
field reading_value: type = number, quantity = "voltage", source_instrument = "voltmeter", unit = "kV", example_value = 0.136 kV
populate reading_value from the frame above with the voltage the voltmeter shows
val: 20 kV
